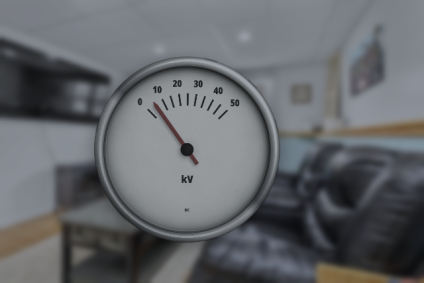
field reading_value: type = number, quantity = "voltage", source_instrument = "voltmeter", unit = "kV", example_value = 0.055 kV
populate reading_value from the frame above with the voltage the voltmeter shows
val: 5 kV
